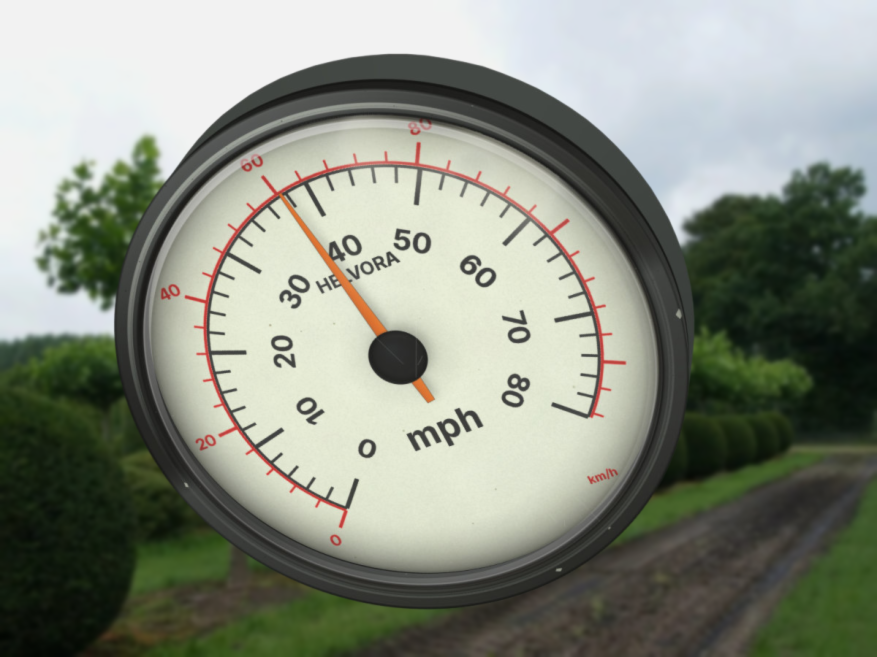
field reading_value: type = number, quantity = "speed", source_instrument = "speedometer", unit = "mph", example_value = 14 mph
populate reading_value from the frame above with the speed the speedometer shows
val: 38 mph
